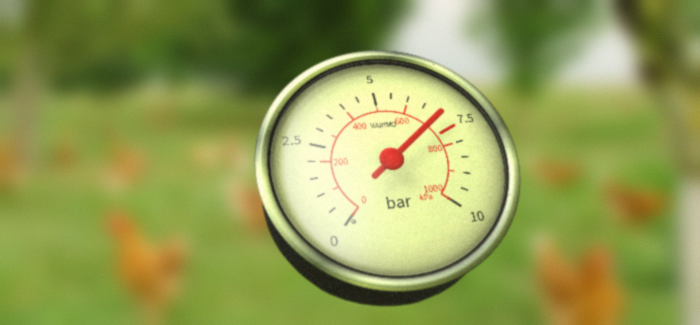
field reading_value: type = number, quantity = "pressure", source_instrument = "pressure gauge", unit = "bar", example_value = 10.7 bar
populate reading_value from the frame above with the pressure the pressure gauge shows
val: 7 bar
